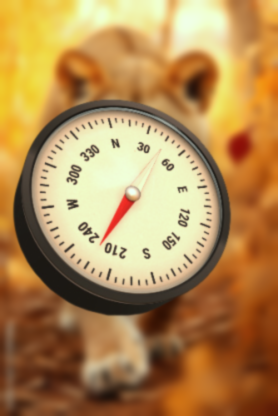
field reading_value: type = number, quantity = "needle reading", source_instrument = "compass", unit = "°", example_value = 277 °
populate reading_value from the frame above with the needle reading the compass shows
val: 225 °
